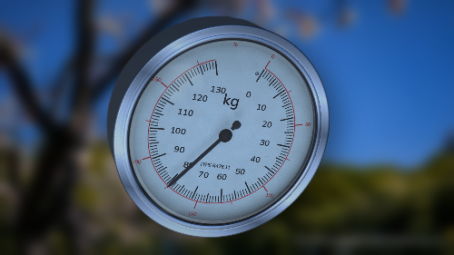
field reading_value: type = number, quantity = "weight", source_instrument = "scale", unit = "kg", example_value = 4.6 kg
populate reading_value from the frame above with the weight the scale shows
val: 80 kg
